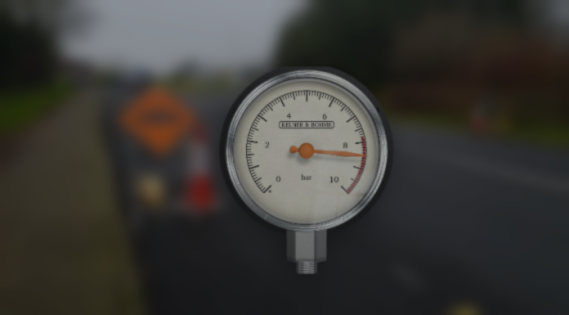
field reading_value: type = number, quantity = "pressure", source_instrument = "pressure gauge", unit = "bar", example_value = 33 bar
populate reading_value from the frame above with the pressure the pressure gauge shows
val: 8.5 bar
